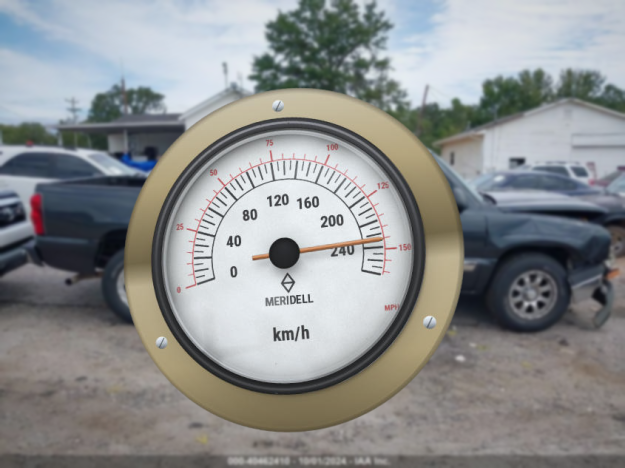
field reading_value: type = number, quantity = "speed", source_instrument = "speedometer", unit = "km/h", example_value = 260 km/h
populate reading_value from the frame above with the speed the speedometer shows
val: 235 km/h
